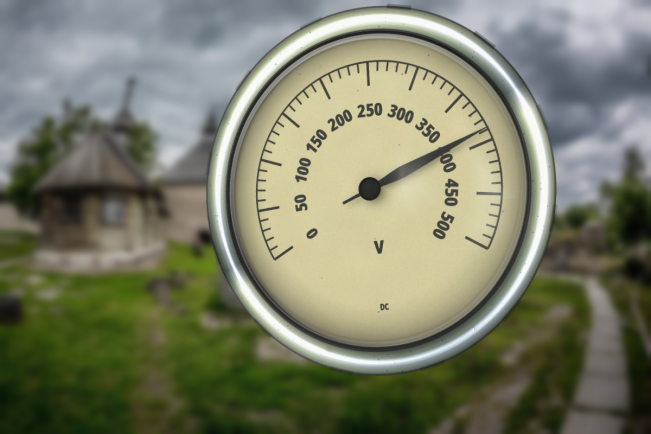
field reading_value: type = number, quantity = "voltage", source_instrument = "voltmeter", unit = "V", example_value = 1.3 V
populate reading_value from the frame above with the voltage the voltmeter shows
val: 390 V
